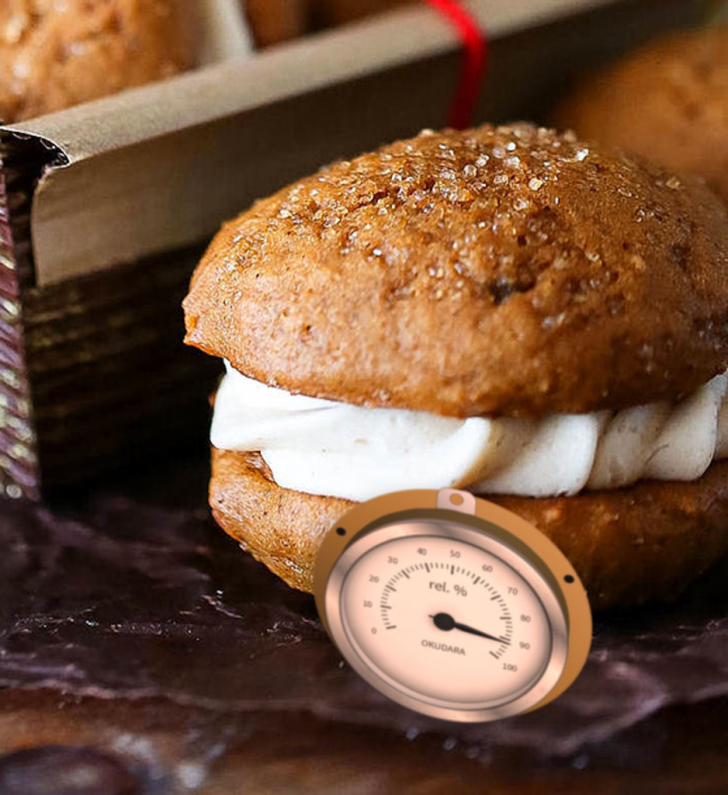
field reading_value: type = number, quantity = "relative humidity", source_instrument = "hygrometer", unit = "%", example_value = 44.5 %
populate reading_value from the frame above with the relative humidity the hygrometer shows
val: 90 %
